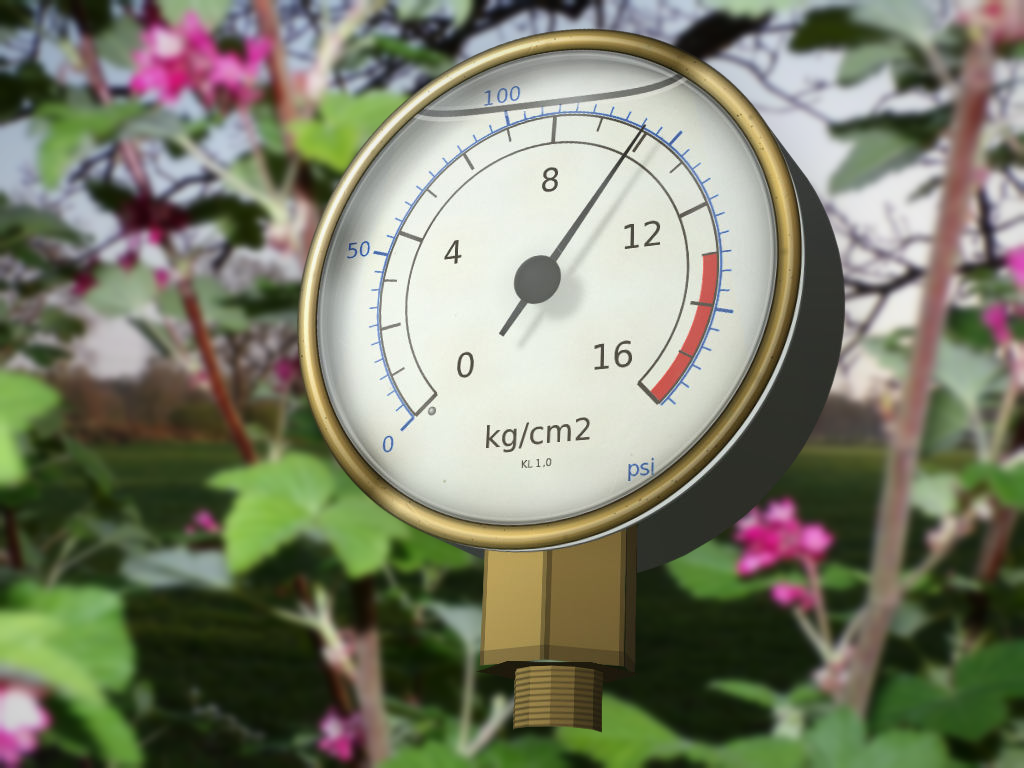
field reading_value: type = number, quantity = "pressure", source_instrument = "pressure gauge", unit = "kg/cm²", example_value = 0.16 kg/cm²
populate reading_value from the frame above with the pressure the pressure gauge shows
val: 10 kg/cm²
